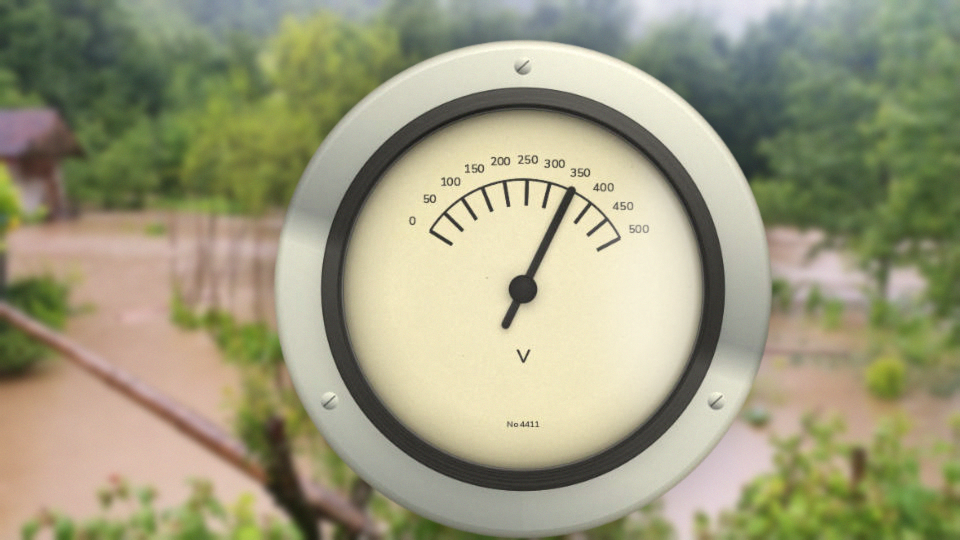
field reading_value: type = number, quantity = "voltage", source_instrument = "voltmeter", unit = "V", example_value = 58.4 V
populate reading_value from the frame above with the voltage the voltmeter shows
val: 350 V
